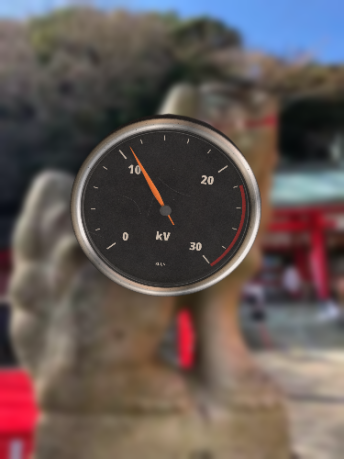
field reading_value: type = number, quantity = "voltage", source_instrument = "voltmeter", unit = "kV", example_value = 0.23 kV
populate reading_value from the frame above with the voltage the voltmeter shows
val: 11 kV
